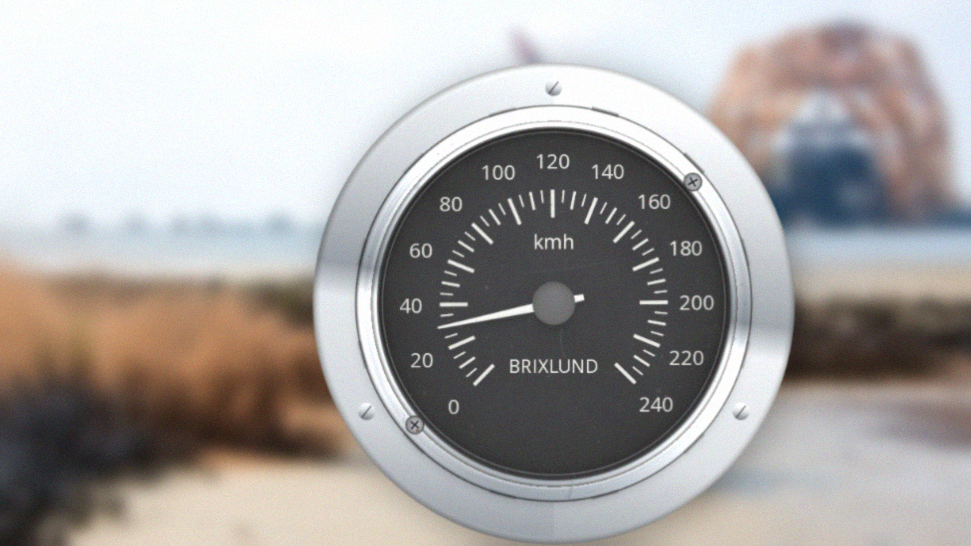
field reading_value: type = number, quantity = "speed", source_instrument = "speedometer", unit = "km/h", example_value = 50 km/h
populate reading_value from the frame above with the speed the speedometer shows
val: 30 km/h
